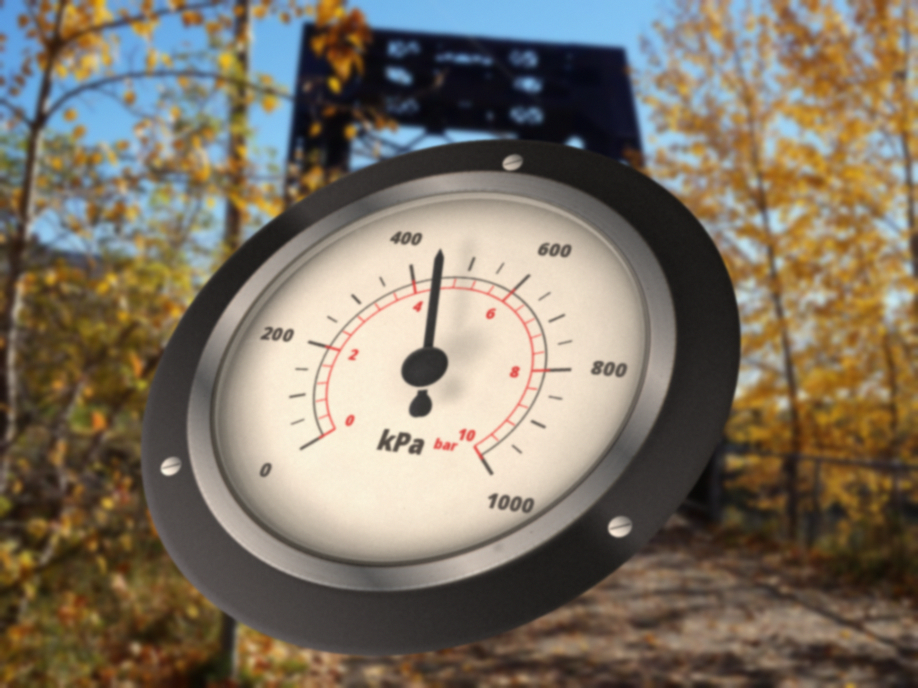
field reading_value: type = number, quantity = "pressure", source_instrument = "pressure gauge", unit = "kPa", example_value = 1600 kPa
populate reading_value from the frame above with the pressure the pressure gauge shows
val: 450 kPa
